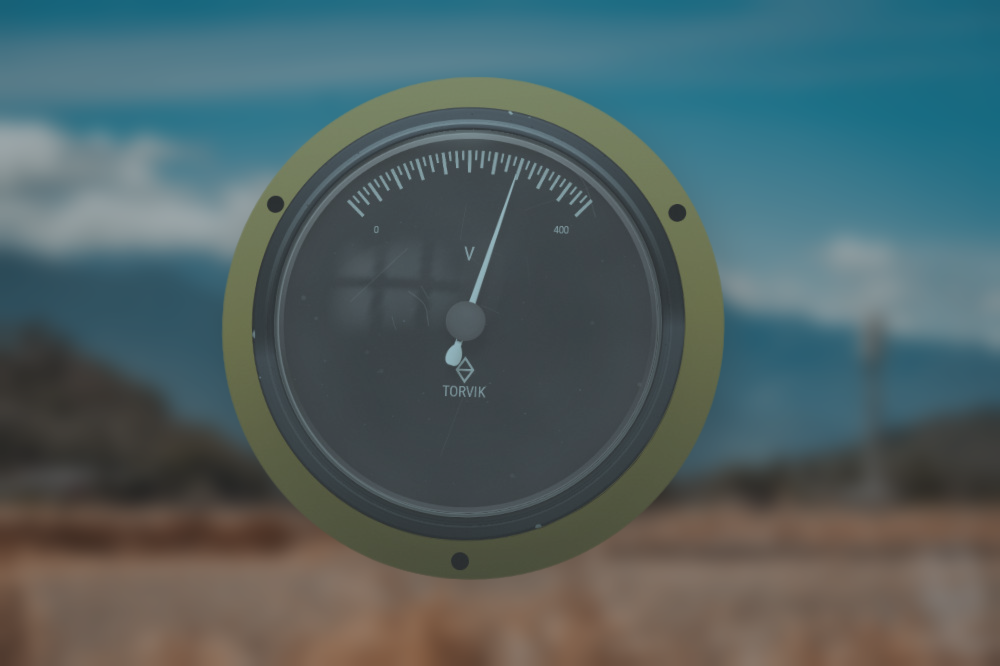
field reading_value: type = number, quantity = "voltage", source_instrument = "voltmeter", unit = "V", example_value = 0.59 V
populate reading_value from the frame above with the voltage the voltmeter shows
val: 280 V
